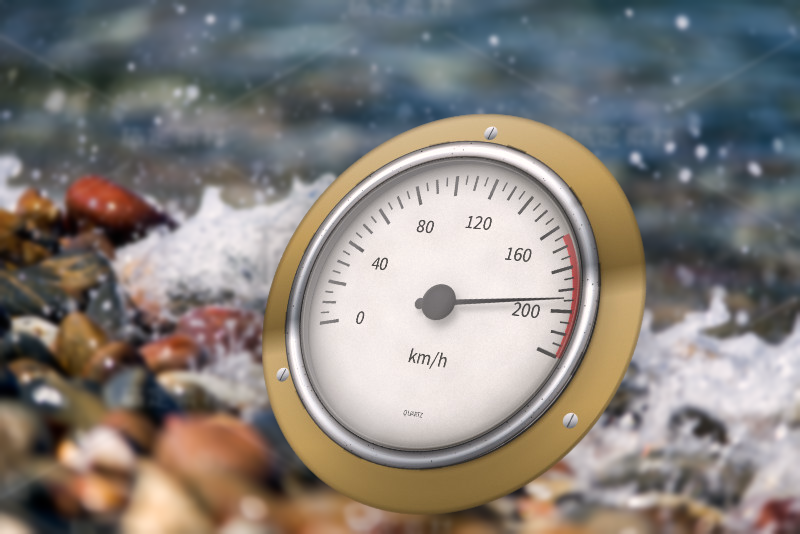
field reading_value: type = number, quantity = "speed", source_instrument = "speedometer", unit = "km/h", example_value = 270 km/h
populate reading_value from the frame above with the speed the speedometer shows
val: 195 km/h
